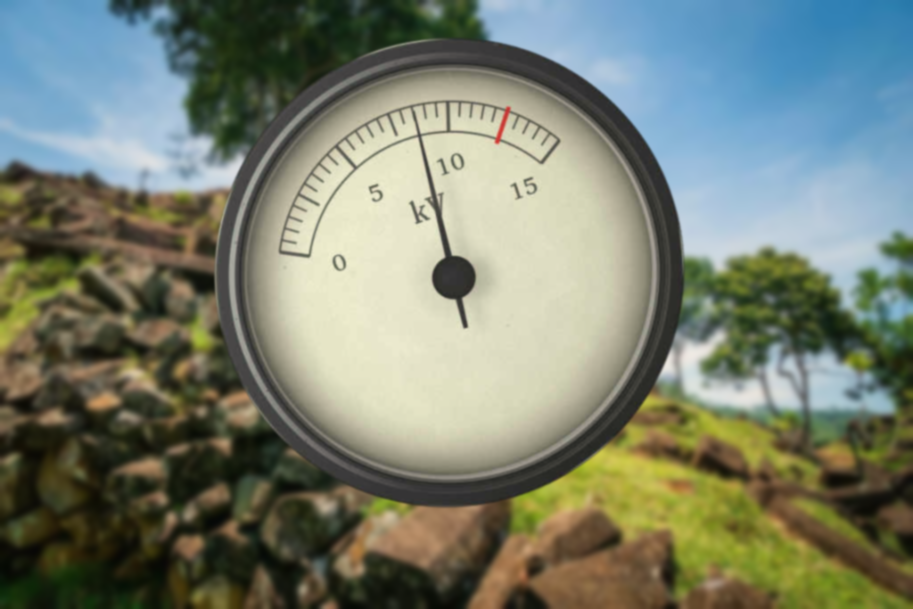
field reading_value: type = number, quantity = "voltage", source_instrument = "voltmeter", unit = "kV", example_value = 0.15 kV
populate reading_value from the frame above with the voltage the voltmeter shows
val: 8.5 kV
